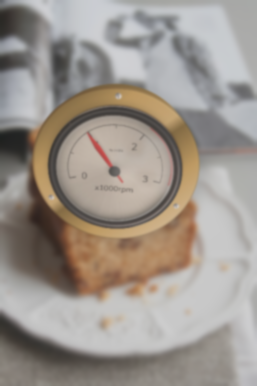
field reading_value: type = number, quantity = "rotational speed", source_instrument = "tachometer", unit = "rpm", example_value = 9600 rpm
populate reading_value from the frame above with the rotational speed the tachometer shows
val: 1000 rpm
